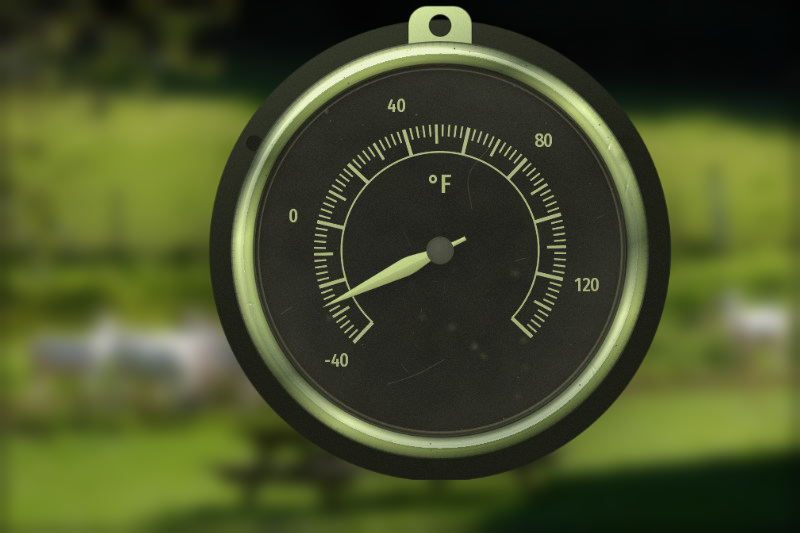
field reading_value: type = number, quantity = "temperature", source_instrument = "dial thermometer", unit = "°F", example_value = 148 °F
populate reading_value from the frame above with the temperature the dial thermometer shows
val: -26 °F
